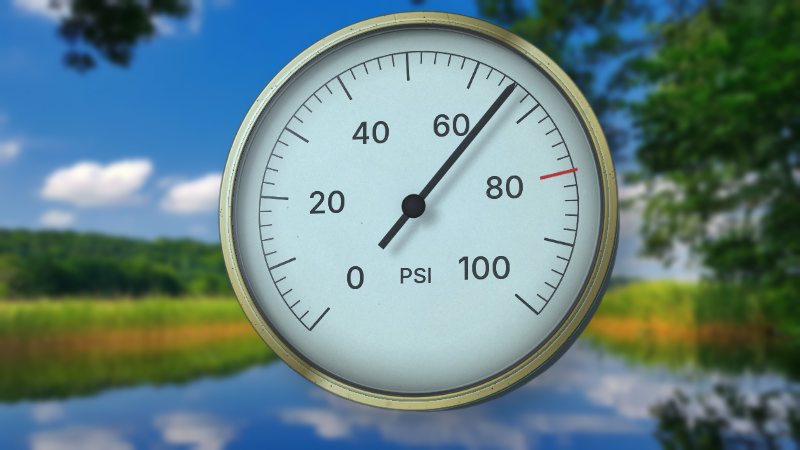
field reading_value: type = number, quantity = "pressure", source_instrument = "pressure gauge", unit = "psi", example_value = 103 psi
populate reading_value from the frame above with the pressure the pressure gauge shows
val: 66 psi
